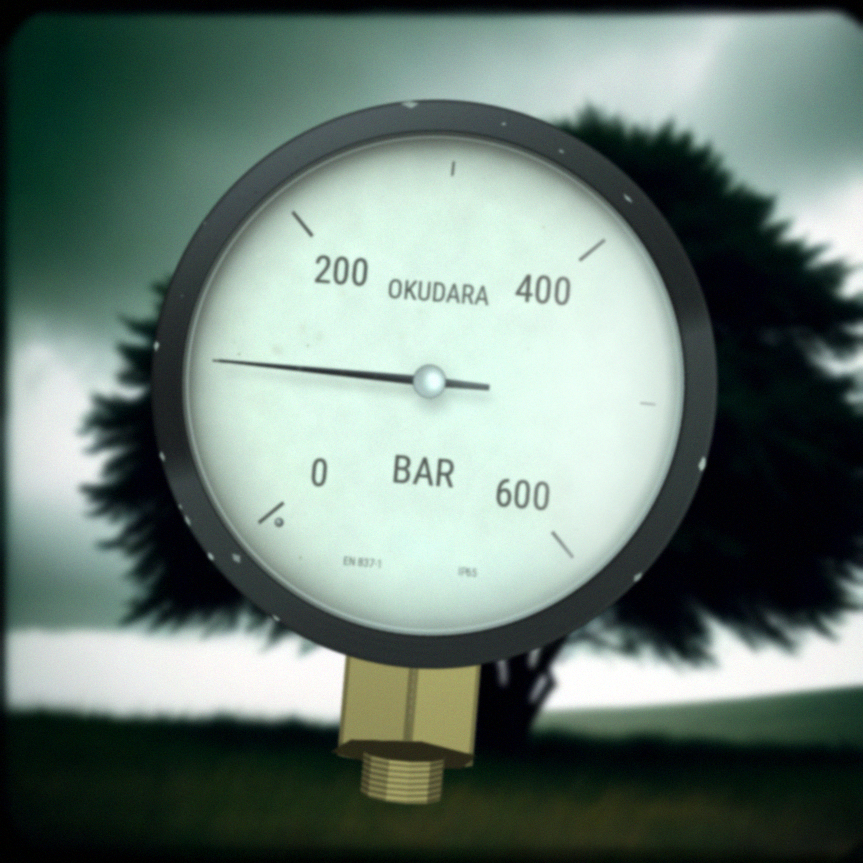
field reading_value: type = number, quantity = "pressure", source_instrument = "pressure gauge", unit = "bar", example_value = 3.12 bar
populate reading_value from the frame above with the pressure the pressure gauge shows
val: 100 bar
